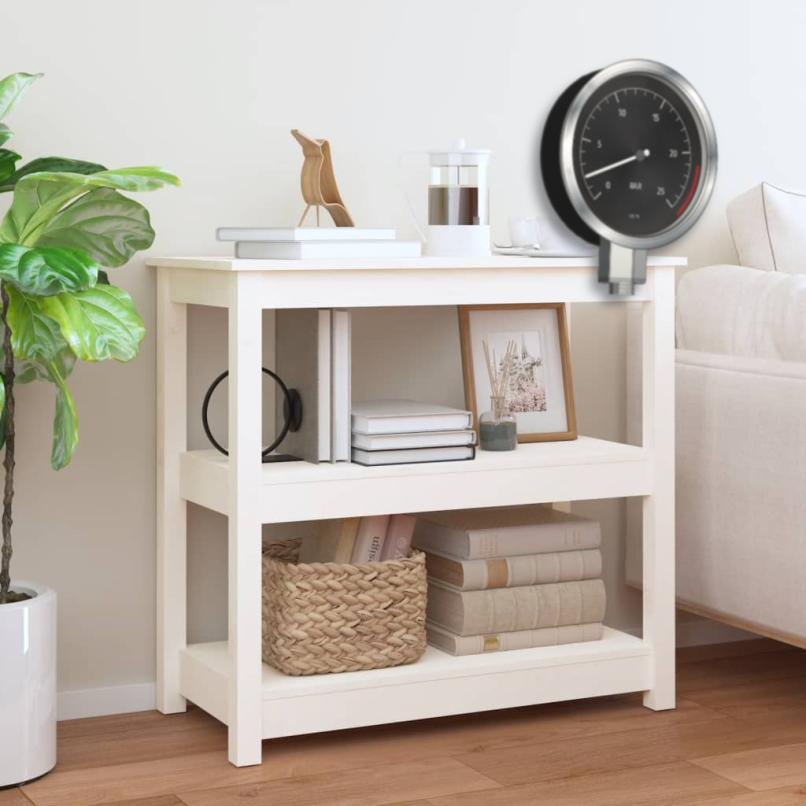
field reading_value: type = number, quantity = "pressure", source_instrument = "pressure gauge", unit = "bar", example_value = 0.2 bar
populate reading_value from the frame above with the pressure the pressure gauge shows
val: 2 bar
